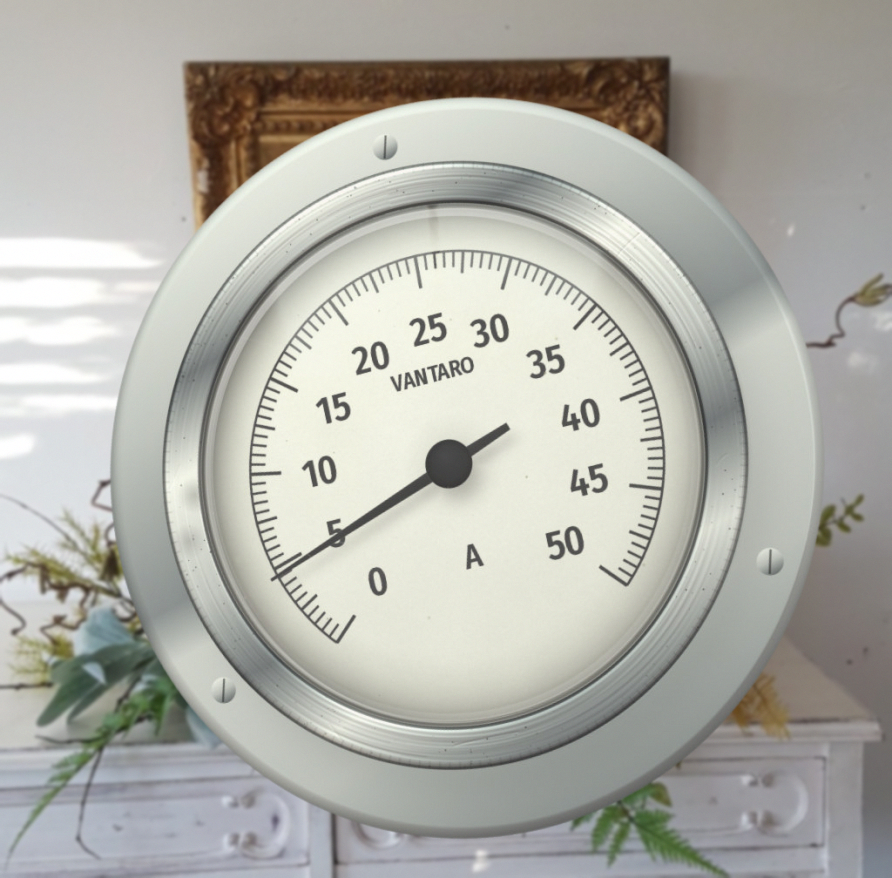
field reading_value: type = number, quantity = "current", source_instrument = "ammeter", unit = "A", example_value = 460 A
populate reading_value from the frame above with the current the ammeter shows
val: 4.5 A
